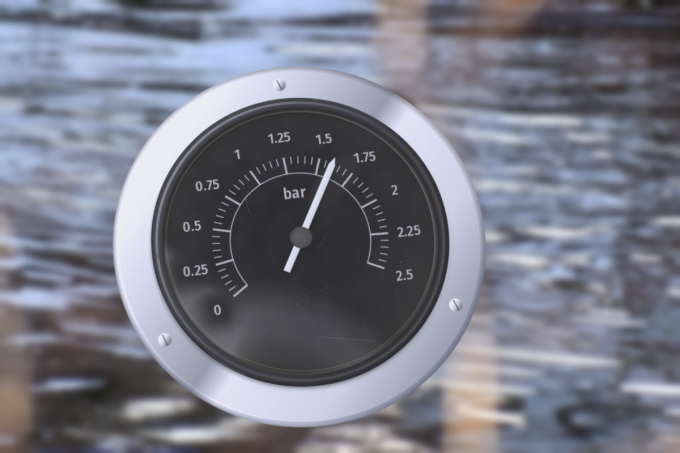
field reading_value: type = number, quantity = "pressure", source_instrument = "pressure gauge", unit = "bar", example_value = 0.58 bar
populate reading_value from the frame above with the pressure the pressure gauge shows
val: 1.6 bar
